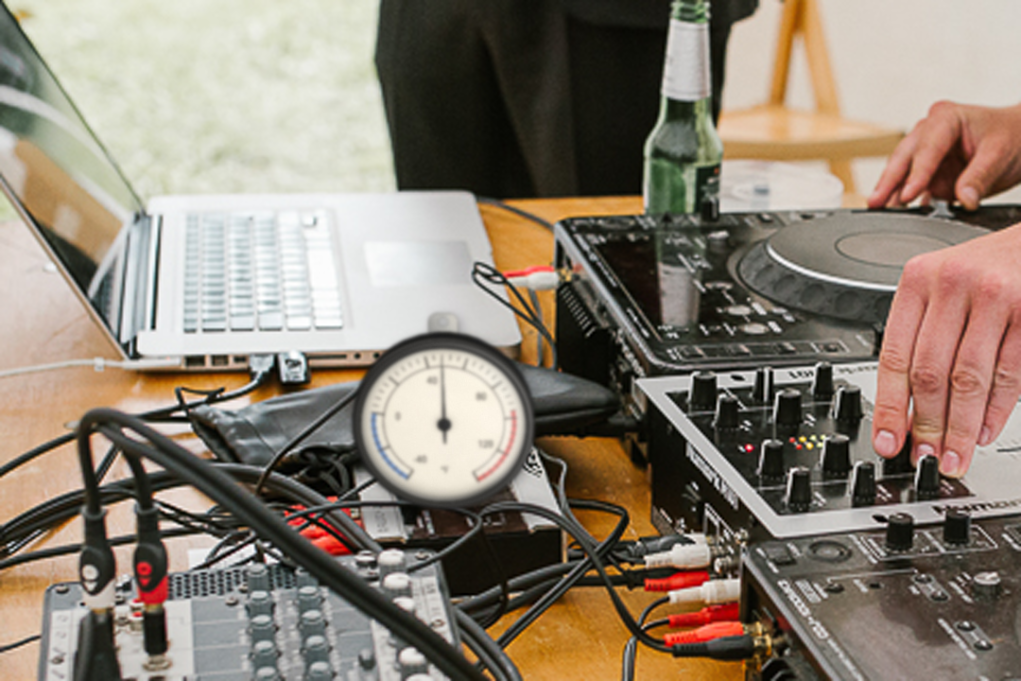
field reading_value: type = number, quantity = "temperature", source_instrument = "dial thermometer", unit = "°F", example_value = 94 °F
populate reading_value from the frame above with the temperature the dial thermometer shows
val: 48 °F
